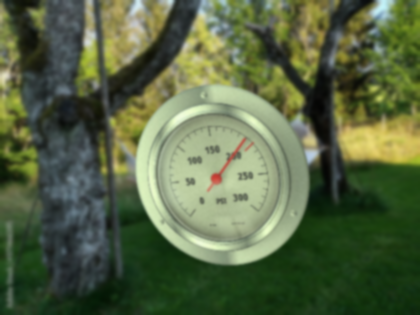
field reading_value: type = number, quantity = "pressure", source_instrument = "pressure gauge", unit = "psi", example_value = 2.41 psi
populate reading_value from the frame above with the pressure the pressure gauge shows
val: 200 psi
